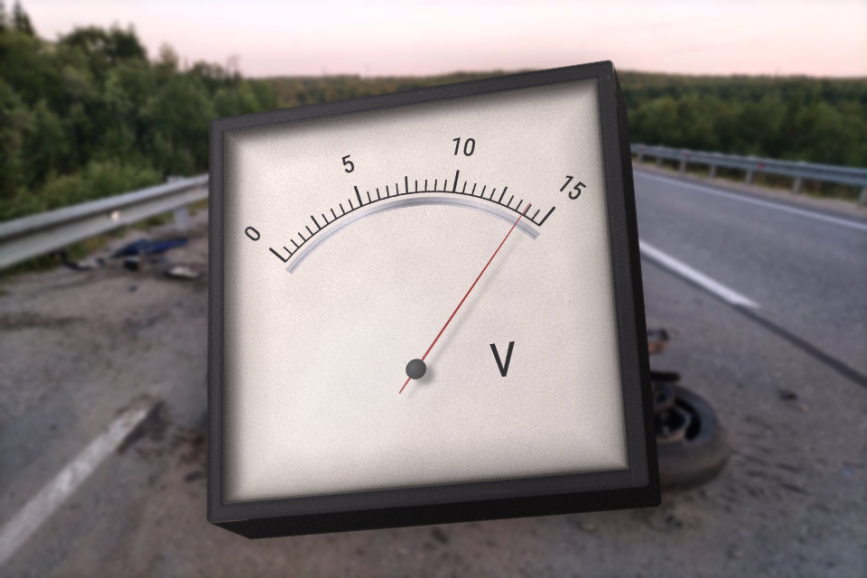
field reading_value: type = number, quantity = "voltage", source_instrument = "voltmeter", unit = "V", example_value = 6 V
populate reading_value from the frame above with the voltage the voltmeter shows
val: 14 V
